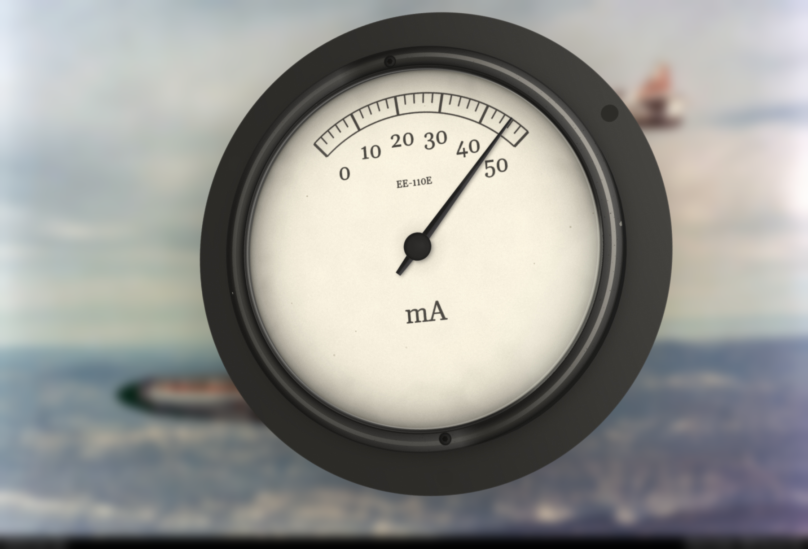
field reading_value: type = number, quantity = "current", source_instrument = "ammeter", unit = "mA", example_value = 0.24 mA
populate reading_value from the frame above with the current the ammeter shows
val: 46 mA
